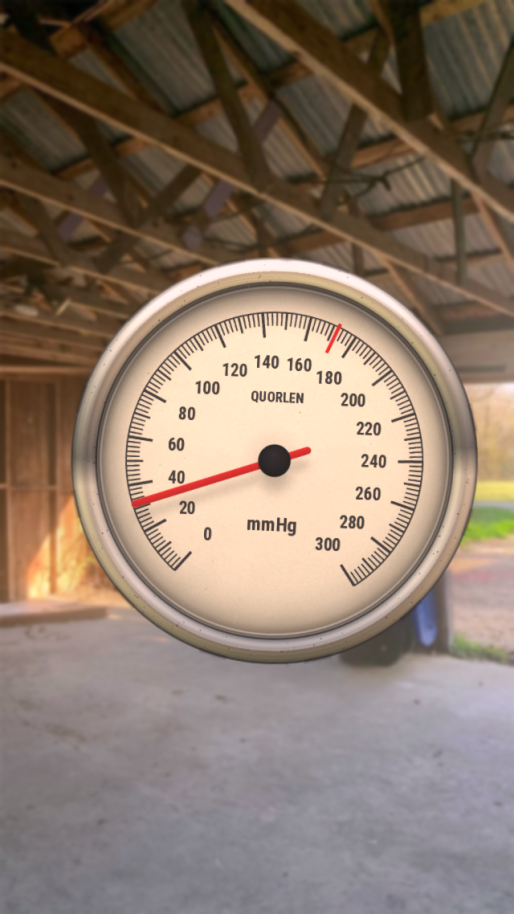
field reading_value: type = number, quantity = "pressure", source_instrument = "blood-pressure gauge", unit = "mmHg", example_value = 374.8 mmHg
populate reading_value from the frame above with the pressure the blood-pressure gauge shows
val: 32 mmHg
